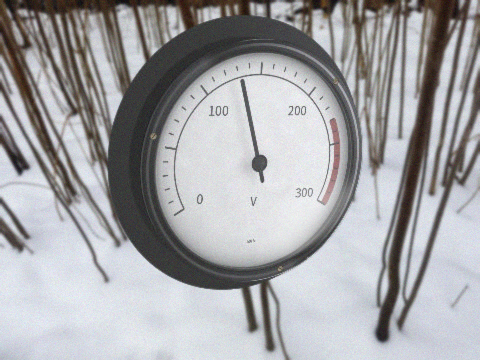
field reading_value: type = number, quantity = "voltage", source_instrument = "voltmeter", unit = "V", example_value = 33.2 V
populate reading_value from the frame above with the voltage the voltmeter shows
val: 130 V
